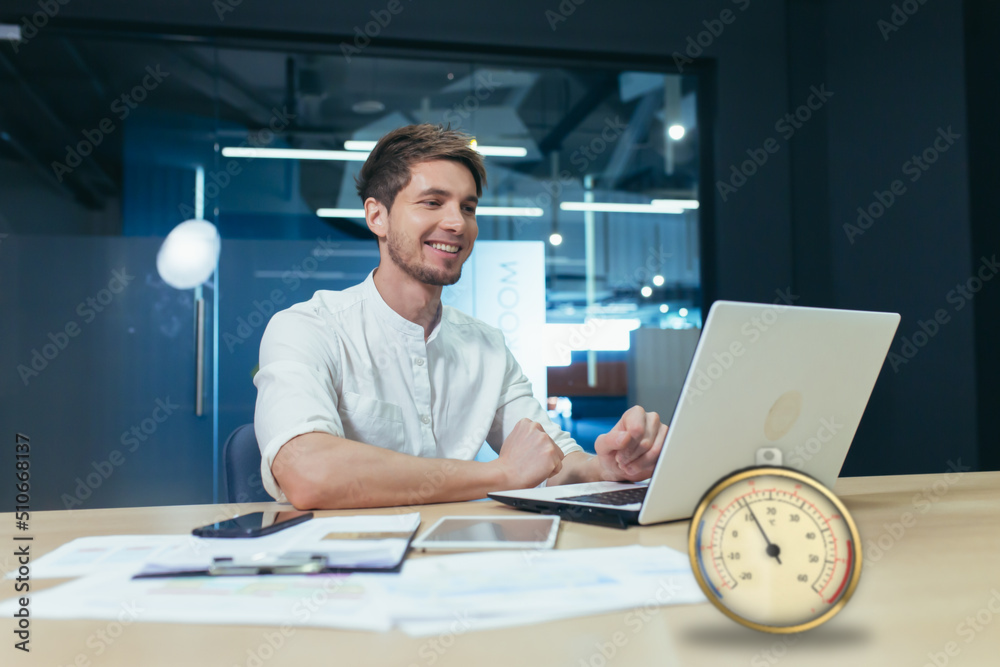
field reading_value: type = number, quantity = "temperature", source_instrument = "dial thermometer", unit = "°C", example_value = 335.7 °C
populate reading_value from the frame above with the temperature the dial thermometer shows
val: 12 °C
